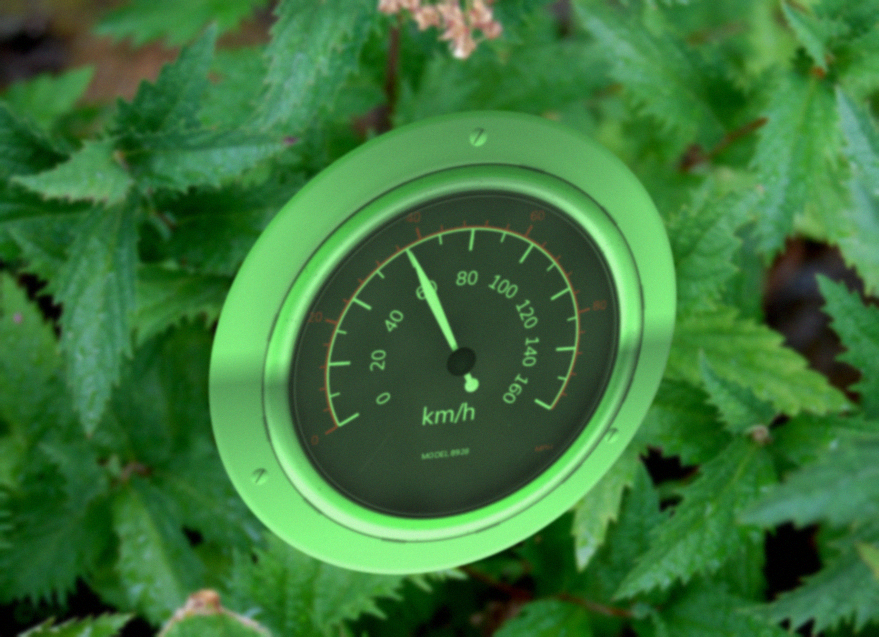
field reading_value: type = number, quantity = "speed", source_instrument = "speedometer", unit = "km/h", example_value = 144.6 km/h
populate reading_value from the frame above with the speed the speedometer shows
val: 60 km/h
